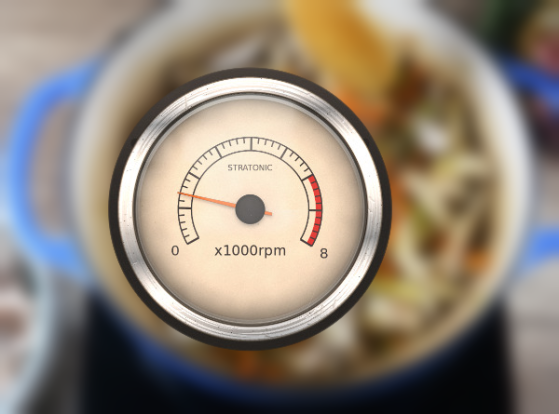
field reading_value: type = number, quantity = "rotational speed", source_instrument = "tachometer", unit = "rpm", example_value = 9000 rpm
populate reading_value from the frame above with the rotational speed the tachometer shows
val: 1400 rpm
